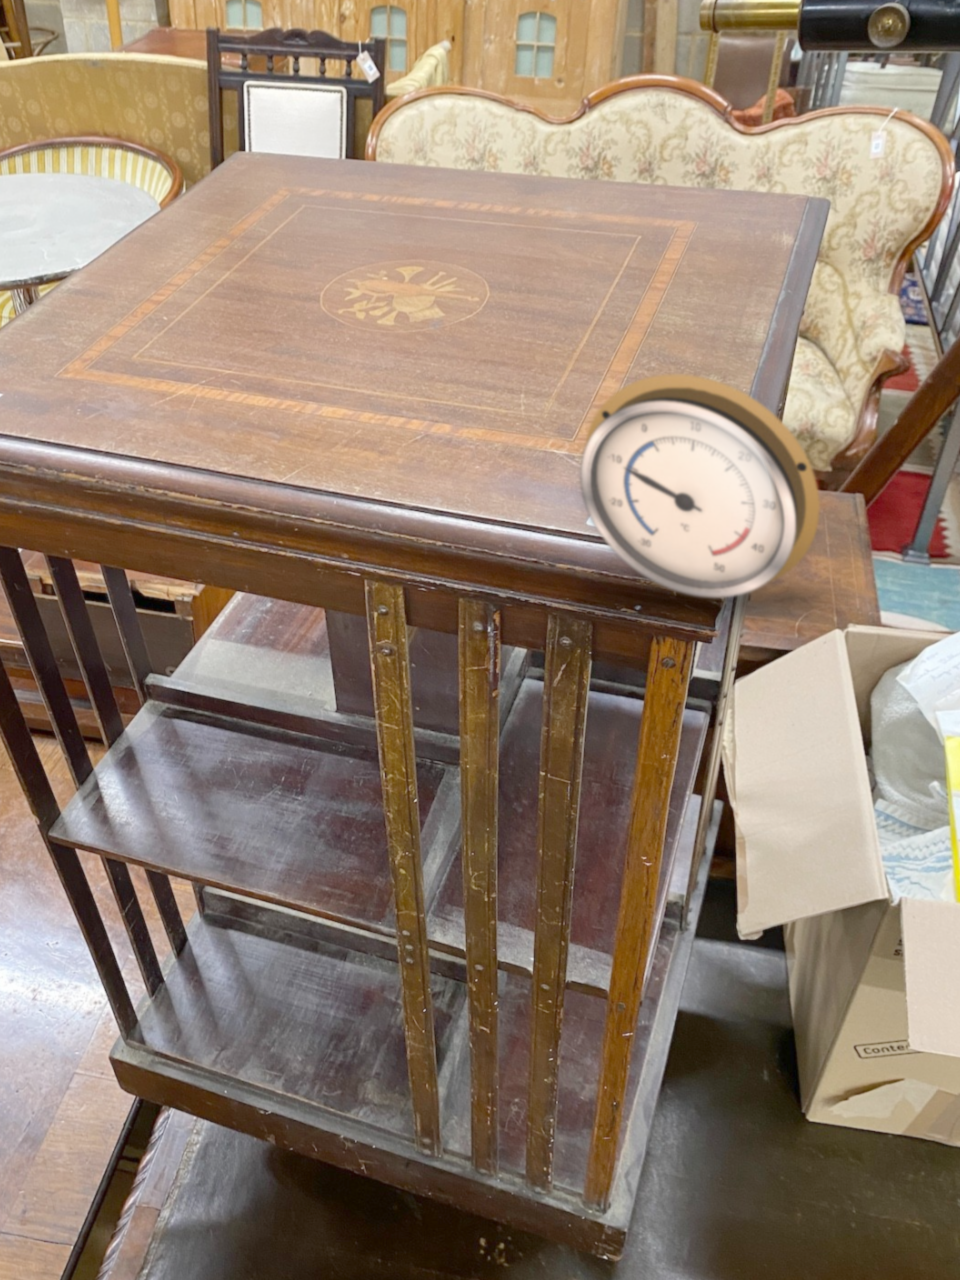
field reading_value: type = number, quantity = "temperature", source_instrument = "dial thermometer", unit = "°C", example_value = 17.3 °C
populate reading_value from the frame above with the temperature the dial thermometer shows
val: -10 °C
